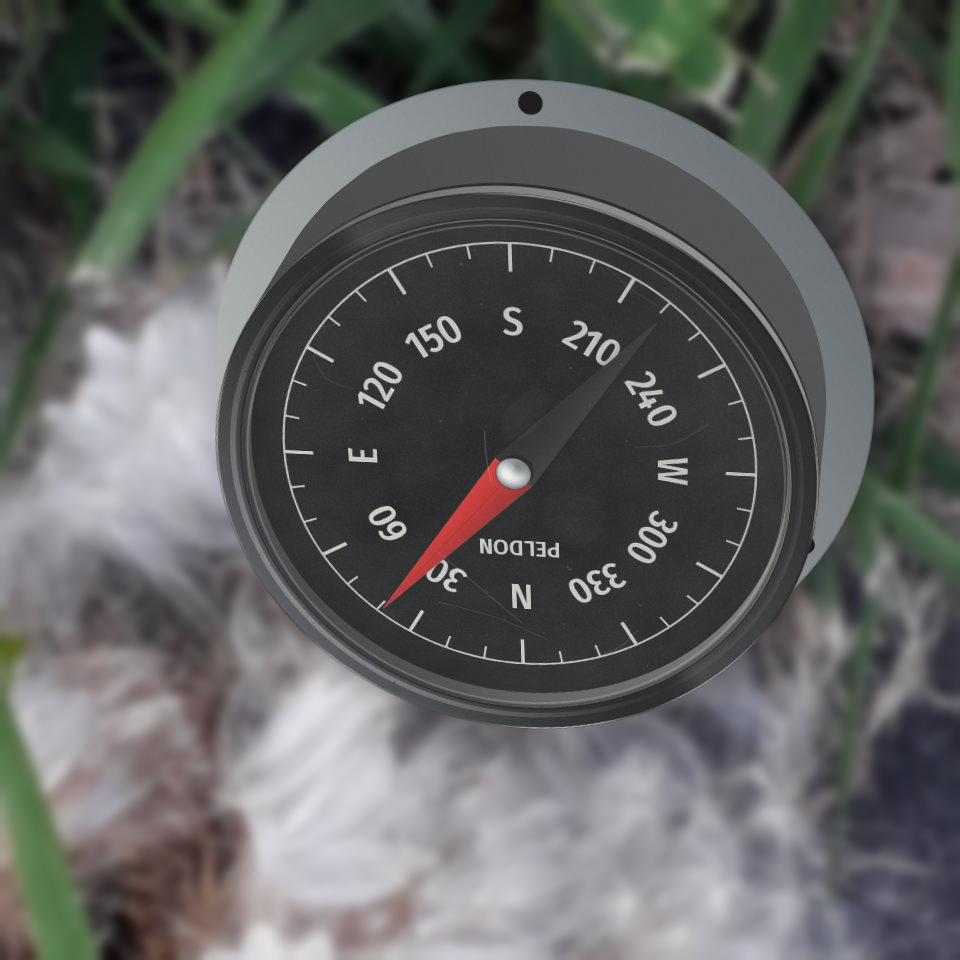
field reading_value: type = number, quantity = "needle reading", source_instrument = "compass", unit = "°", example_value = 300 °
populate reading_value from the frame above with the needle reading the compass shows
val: 40 °
